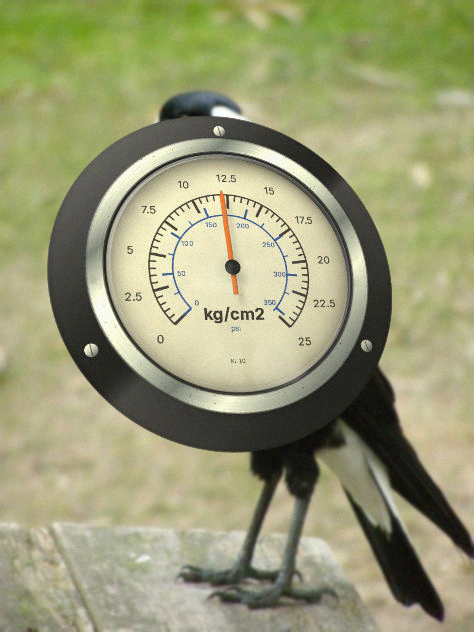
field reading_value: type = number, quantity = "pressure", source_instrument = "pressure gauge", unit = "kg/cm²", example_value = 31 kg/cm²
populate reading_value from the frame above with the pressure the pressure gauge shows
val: 12 kg/cm²
